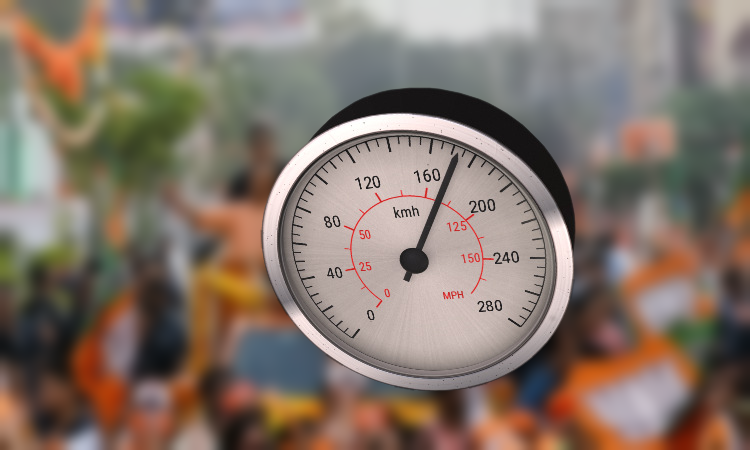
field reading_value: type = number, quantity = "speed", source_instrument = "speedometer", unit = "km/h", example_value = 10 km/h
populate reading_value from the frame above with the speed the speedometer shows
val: 172.5 km/h
